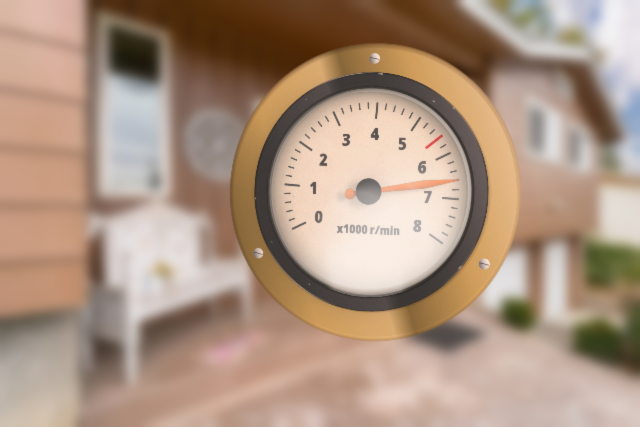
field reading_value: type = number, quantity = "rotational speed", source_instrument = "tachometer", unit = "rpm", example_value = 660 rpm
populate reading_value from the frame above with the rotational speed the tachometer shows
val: 6600 rpm
